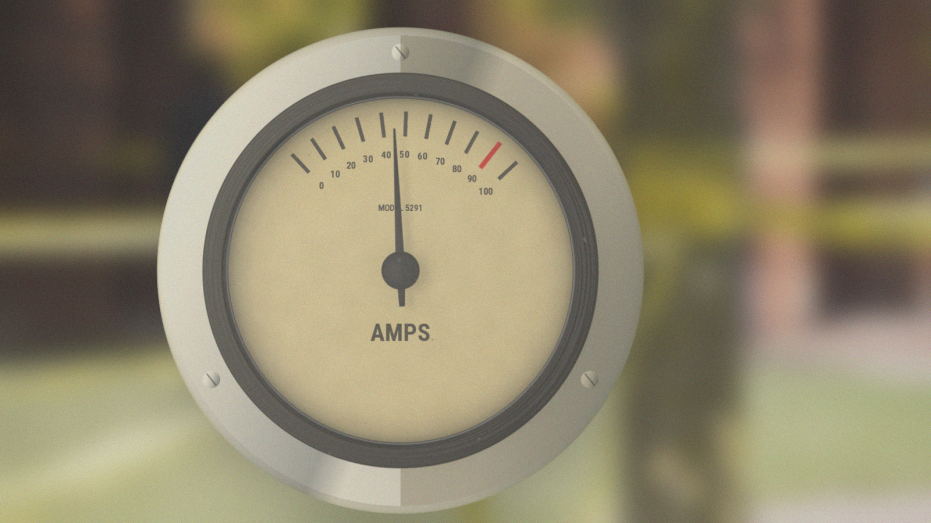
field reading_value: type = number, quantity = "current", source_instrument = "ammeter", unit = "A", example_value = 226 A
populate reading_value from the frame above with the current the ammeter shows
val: 45 A
